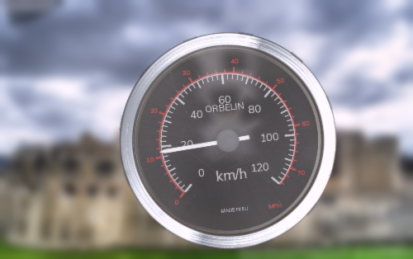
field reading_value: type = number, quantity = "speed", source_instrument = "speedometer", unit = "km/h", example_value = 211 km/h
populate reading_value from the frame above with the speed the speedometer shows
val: 18 km/h
